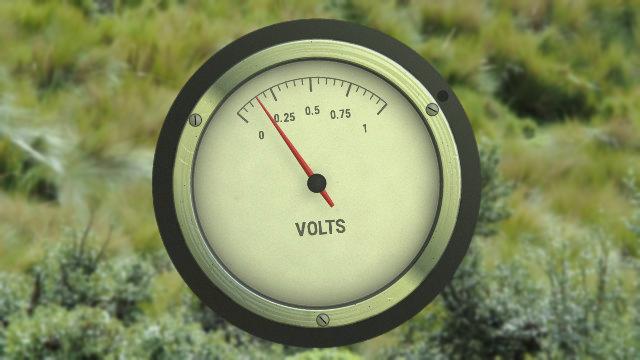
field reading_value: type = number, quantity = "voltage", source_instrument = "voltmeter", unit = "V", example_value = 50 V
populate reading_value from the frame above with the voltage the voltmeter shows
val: 0.15 V
